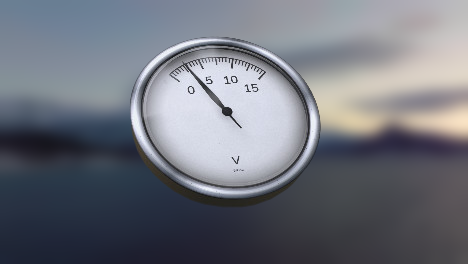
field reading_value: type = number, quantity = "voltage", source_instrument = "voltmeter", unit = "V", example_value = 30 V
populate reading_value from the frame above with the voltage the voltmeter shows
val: 2.5 V
